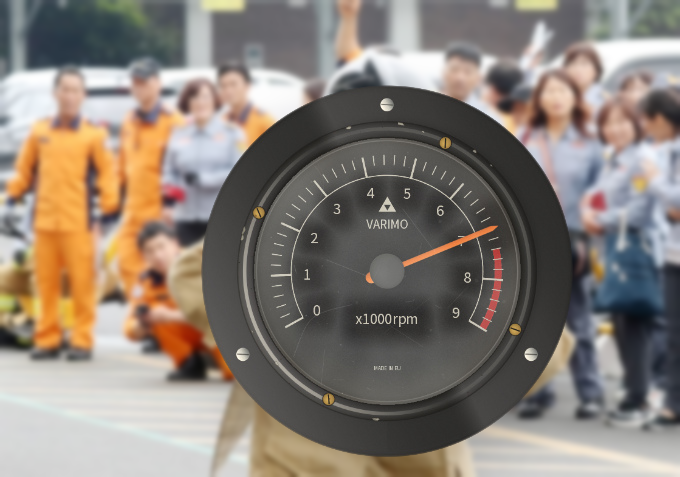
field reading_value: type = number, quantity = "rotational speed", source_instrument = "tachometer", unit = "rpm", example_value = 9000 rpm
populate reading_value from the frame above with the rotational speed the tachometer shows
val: 7000 rpm
